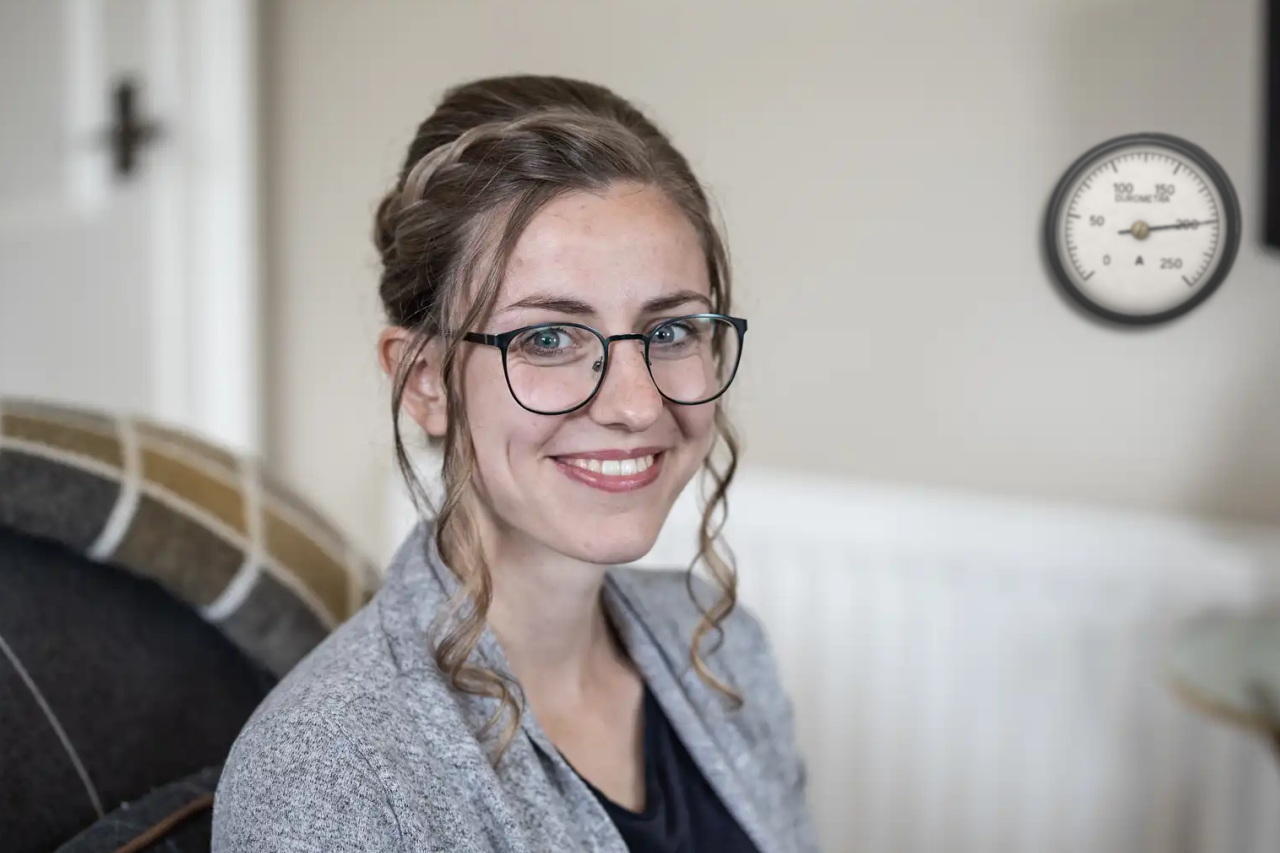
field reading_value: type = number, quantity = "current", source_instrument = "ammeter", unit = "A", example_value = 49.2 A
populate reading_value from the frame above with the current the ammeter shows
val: 200 A
